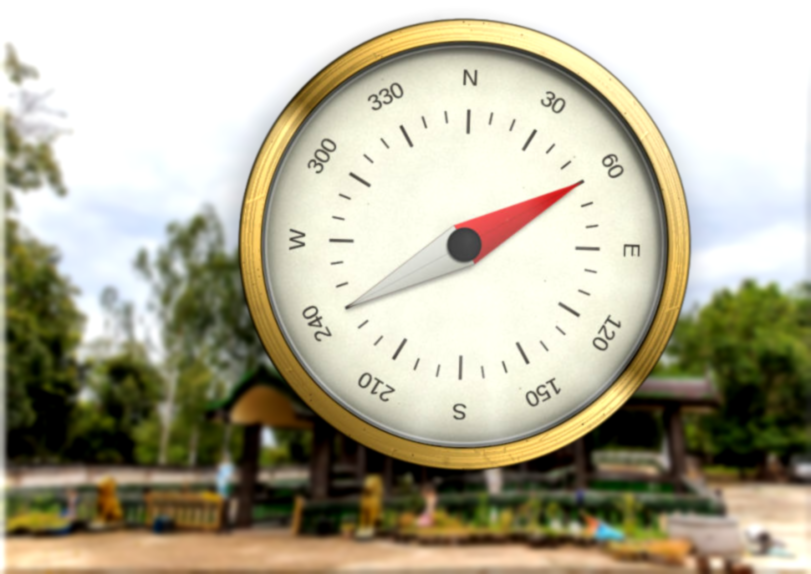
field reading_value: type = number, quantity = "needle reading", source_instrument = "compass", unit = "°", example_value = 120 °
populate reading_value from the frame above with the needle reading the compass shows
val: 60 °
